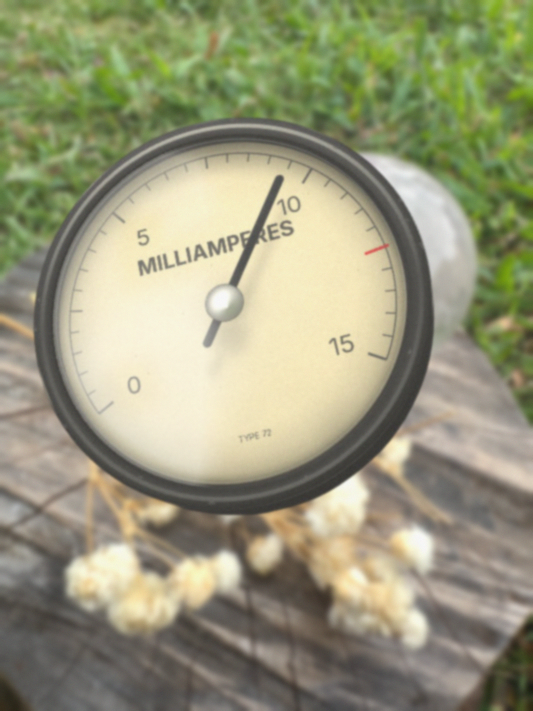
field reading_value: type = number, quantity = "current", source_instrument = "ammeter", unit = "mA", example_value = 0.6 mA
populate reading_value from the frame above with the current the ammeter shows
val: 9.5 mA
